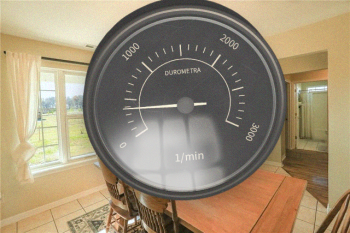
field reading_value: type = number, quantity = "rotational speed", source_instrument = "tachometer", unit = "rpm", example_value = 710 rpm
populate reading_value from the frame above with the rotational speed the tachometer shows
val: 400 rpm
